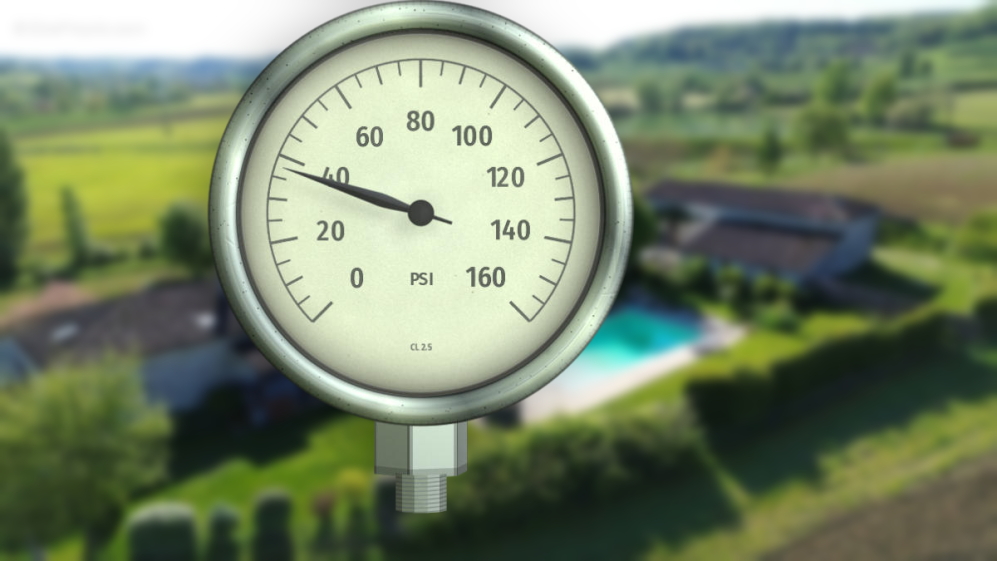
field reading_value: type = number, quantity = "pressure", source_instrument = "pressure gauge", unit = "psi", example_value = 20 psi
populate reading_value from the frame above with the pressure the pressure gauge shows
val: 37.5 psi
